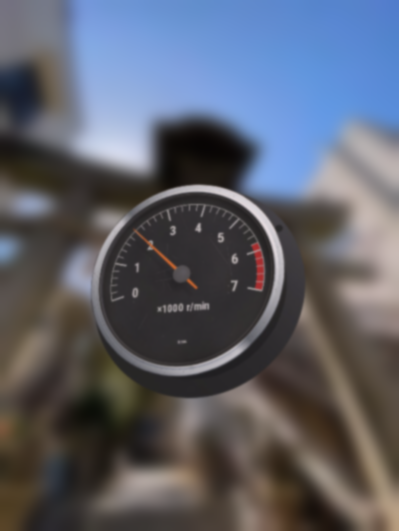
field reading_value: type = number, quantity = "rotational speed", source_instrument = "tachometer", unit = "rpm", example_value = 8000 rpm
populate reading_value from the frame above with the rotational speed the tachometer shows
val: 2000 rpm
